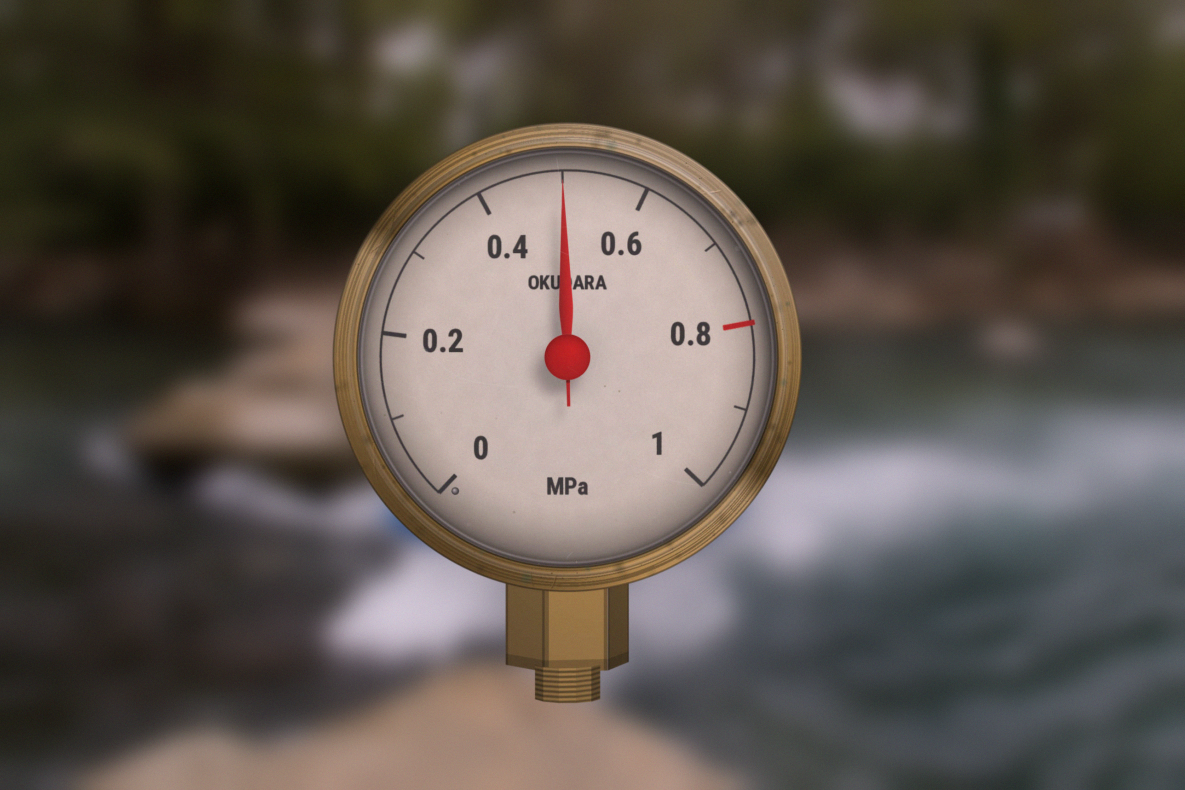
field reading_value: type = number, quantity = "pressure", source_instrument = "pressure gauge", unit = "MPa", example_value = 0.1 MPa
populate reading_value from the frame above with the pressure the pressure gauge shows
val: 0.5 MPa
